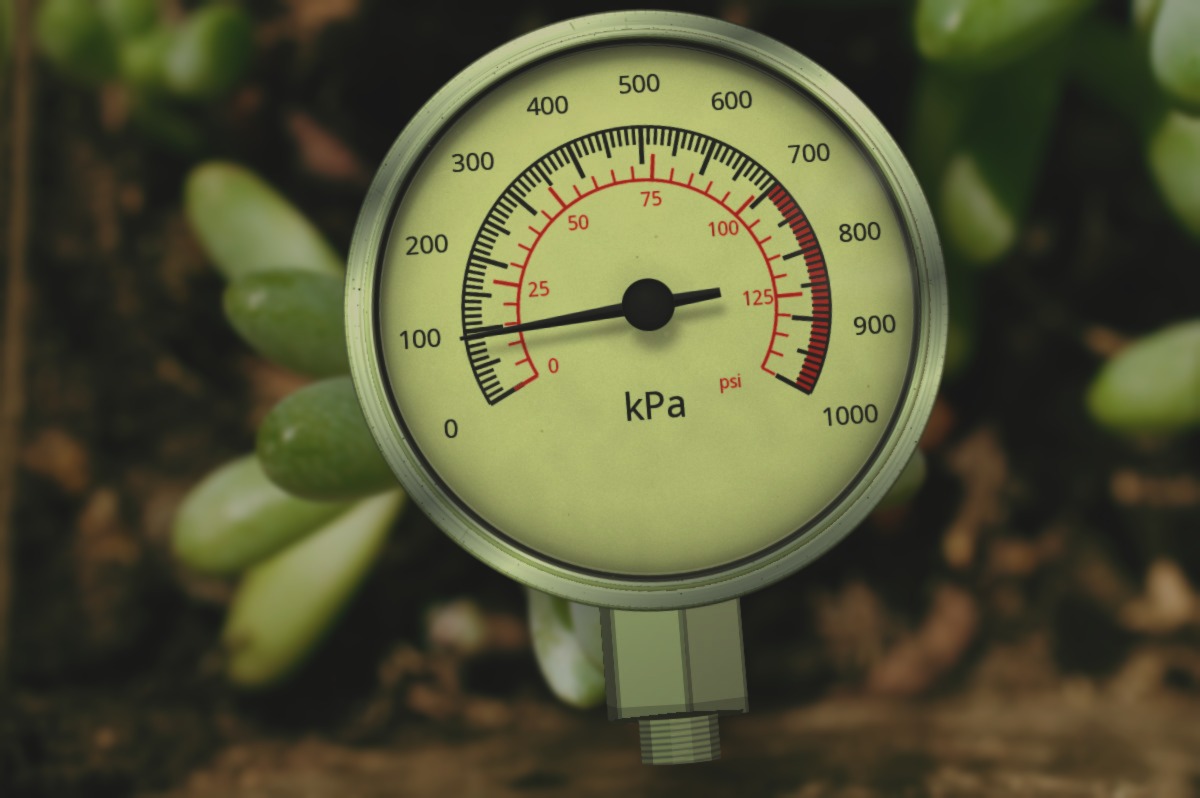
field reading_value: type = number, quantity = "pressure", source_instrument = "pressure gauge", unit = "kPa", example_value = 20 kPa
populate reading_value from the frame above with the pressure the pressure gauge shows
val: 90 kPa
